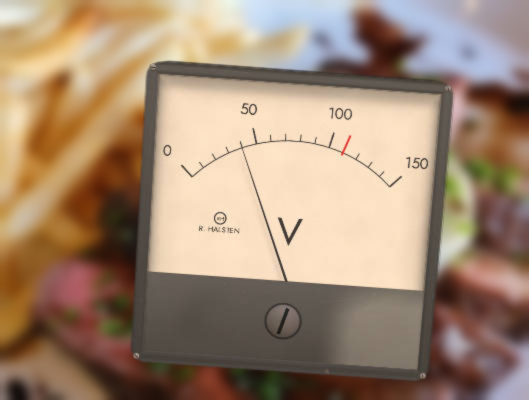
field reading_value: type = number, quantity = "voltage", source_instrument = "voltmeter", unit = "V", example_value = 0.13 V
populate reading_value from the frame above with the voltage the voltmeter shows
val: 40 V
